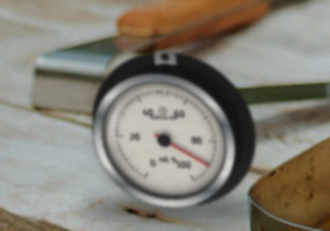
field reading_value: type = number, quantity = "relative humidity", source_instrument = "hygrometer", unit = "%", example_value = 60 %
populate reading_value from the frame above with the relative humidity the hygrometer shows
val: 90 %
